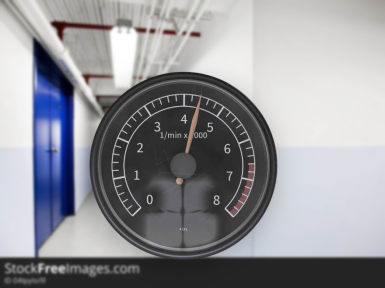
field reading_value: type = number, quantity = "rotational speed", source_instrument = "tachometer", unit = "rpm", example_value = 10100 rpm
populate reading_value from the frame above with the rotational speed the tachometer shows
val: 4400 rpm
